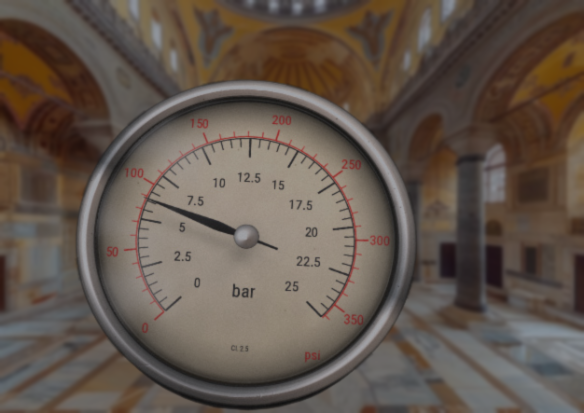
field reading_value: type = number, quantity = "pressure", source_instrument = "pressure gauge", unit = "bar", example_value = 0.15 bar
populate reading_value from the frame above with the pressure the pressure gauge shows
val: 6 bar
